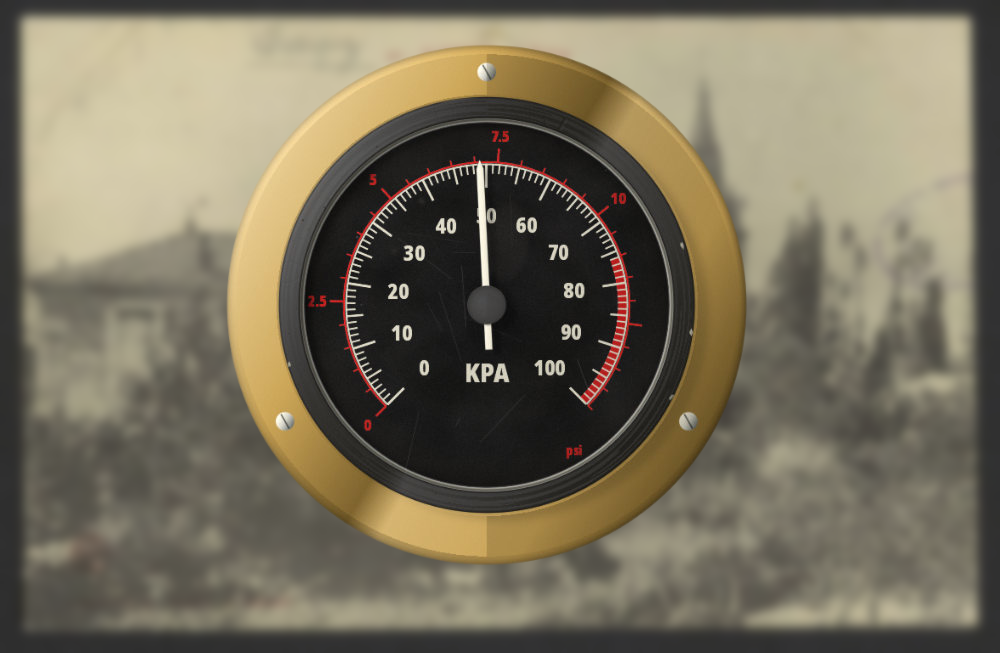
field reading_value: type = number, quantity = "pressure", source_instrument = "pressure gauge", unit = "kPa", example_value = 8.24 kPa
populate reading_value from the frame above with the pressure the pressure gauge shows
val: 49 kPa
